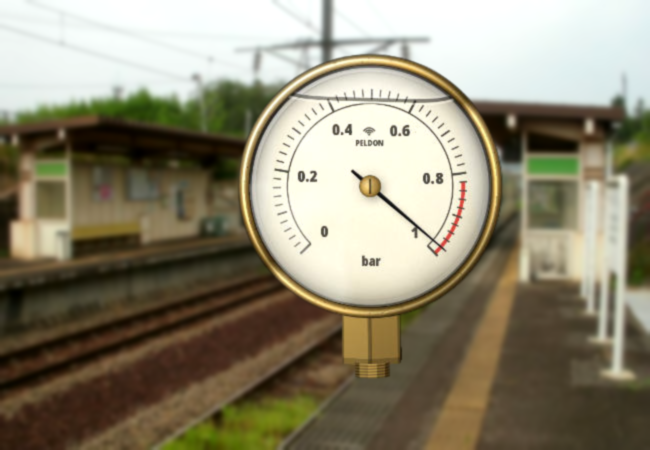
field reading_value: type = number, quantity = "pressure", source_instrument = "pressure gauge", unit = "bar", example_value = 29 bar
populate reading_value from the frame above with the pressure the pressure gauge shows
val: 0.98 bar
